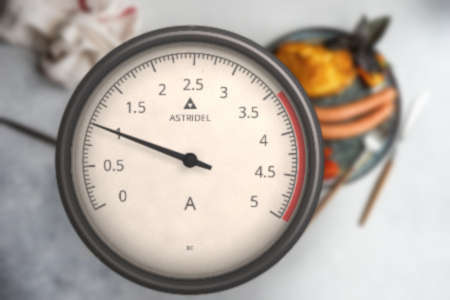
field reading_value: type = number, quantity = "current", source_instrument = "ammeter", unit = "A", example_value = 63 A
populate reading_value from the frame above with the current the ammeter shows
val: 1 A
